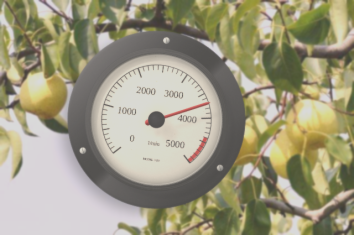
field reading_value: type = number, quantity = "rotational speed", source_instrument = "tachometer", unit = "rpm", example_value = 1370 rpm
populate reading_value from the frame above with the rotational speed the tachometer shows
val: 3700 rpm
